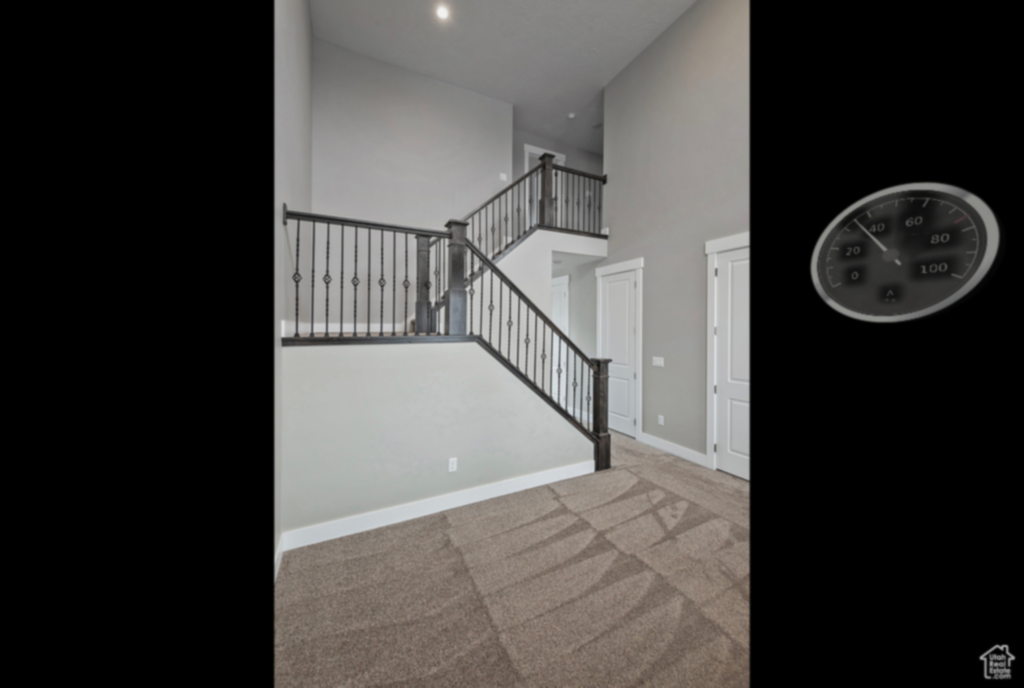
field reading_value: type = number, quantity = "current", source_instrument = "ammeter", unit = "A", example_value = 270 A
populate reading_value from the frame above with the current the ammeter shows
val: 35 A
